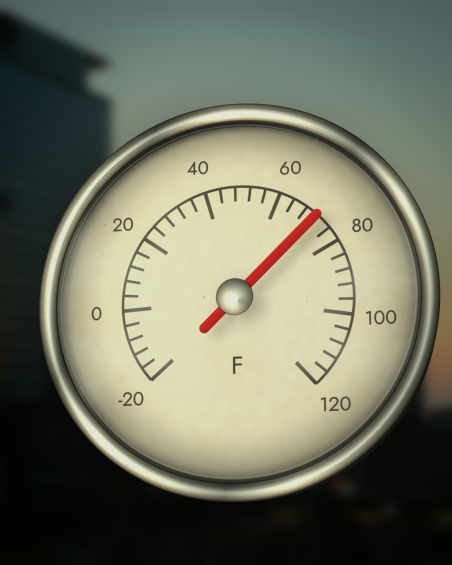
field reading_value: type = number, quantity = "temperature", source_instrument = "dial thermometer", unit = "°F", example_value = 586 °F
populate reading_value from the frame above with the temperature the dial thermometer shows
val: 72 °F
